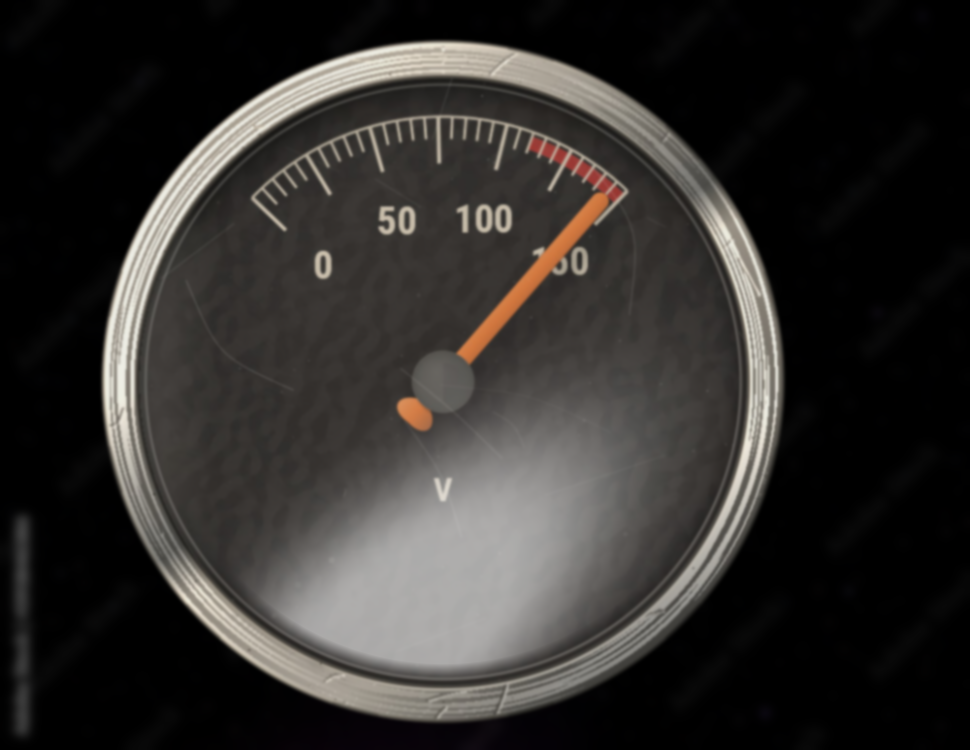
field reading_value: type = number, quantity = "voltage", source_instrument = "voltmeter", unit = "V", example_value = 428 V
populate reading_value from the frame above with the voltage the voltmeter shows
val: 145 V
